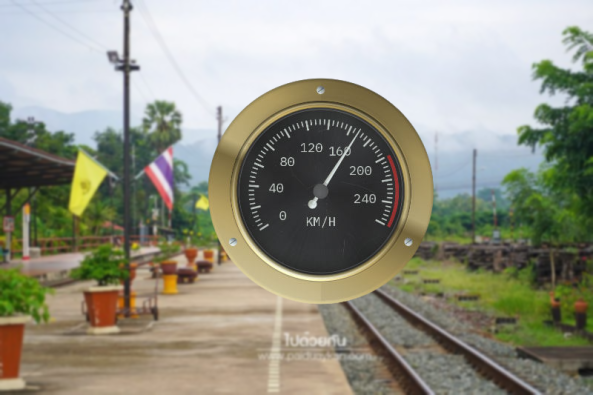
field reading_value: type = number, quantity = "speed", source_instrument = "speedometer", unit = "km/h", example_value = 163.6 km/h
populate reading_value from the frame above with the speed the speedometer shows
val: 168 km/h
